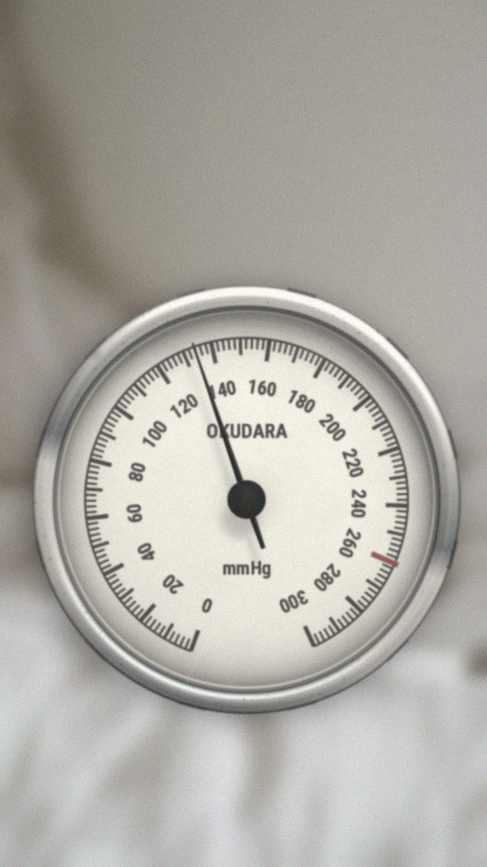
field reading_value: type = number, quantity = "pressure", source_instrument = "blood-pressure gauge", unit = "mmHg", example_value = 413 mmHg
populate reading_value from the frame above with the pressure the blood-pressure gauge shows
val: 134 mmHg
